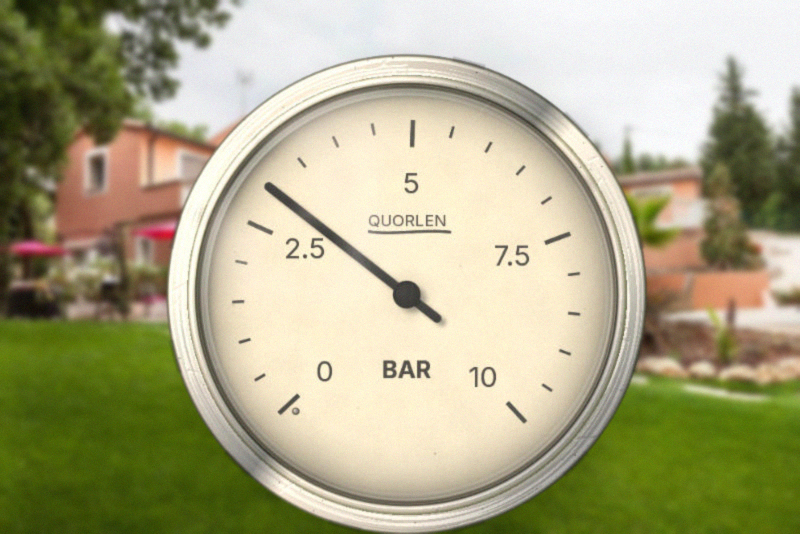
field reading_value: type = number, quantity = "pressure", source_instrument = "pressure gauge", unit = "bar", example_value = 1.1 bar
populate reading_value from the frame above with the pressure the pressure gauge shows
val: 3 bar
